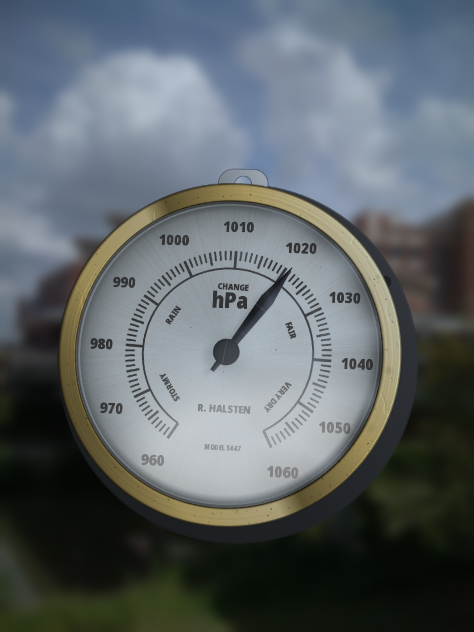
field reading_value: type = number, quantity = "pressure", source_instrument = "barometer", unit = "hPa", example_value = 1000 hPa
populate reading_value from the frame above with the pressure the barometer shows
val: 1021 hPa
